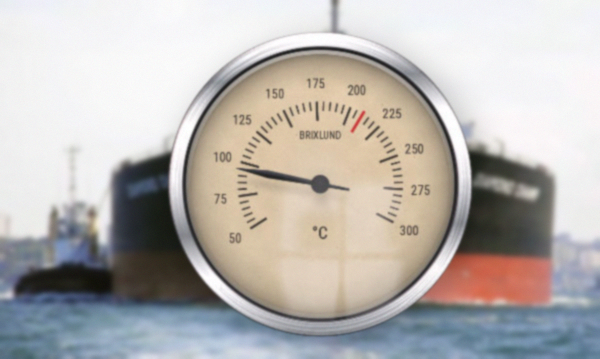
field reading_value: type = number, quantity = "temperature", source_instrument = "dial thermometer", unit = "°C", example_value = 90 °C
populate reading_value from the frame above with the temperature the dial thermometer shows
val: 95 °C
